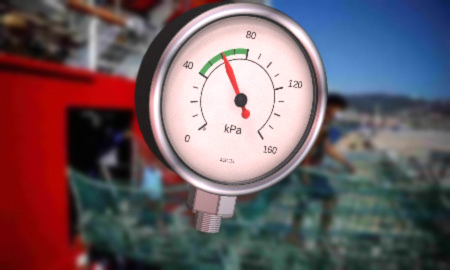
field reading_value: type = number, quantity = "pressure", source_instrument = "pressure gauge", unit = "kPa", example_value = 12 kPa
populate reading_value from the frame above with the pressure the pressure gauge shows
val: 60 kPa
